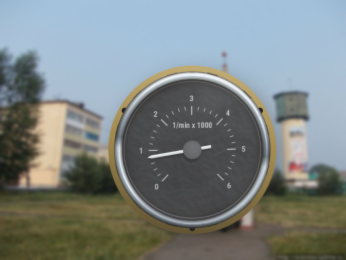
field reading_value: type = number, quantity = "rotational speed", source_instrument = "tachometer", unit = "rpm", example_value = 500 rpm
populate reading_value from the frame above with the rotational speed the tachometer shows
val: 800 rpm
